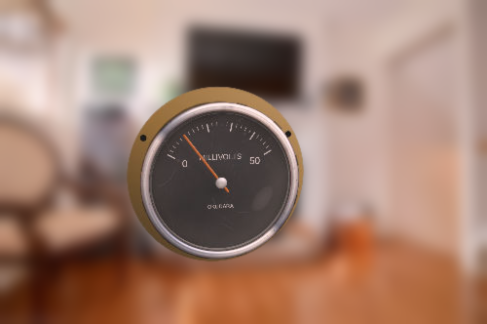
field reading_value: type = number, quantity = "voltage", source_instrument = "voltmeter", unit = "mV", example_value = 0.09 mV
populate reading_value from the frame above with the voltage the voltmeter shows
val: 10 mV
